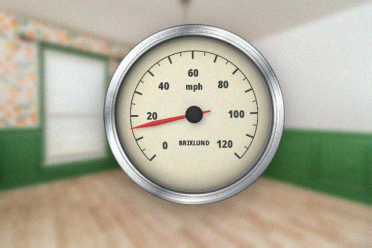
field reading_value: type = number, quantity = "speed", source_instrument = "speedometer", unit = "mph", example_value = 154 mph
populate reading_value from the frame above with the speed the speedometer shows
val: 15 mph
